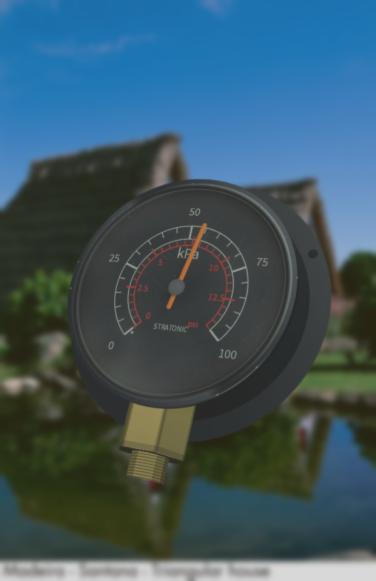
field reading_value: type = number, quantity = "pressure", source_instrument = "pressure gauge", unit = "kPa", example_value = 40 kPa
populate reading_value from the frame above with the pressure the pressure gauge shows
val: 55 kPa
